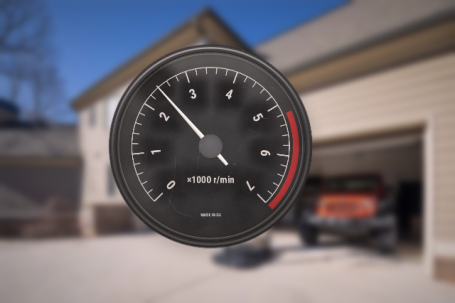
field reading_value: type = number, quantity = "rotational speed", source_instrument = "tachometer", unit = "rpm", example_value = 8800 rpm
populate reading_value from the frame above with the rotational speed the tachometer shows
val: 2400 rpm
